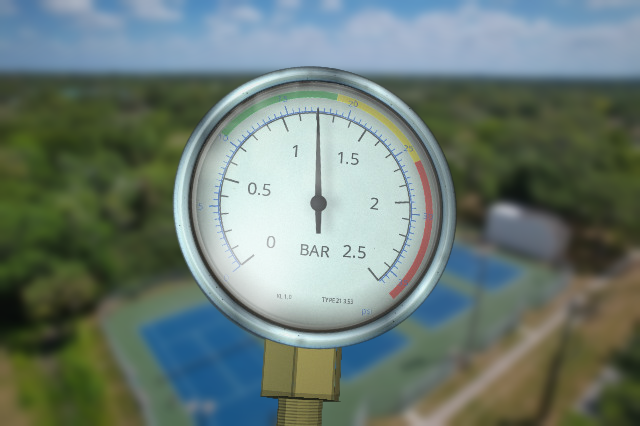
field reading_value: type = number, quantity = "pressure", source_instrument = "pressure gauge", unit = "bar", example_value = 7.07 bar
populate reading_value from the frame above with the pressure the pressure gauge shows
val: 1.2 bar
